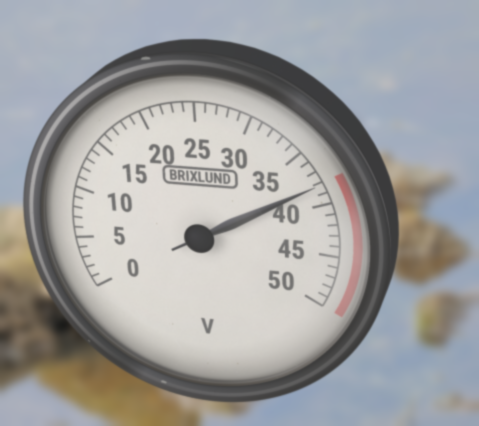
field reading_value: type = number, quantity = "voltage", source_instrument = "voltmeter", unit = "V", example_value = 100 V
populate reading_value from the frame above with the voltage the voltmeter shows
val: 38 V
